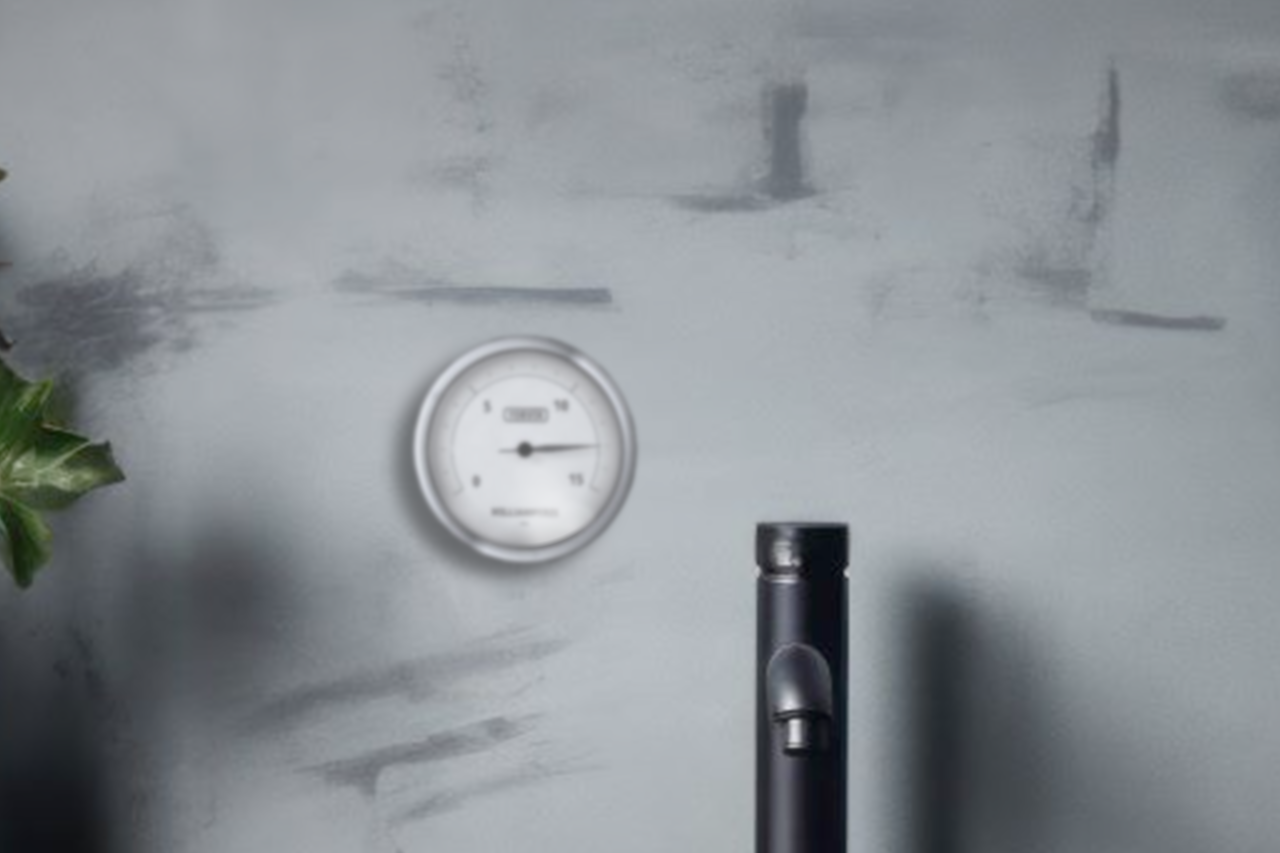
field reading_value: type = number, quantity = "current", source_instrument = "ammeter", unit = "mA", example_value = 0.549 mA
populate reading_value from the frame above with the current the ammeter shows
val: 13 mA
